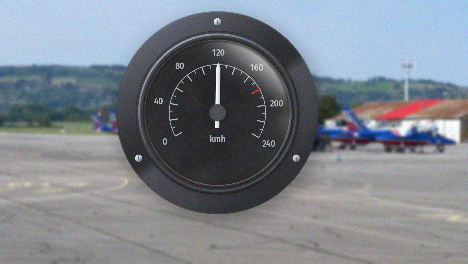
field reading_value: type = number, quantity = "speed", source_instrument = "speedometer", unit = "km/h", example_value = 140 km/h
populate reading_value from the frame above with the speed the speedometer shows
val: 120 km/h
